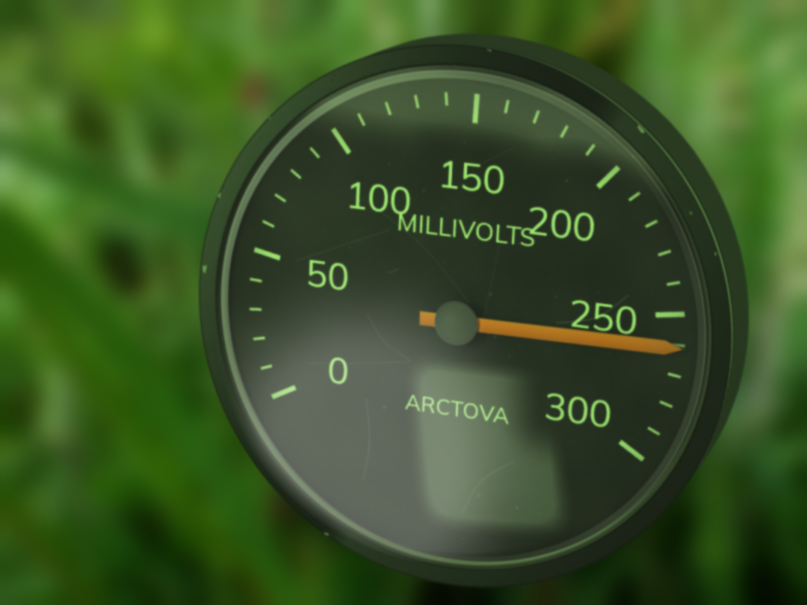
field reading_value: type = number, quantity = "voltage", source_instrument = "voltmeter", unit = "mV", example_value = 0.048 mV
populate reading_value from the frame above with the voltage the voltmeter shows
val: 260 mV
